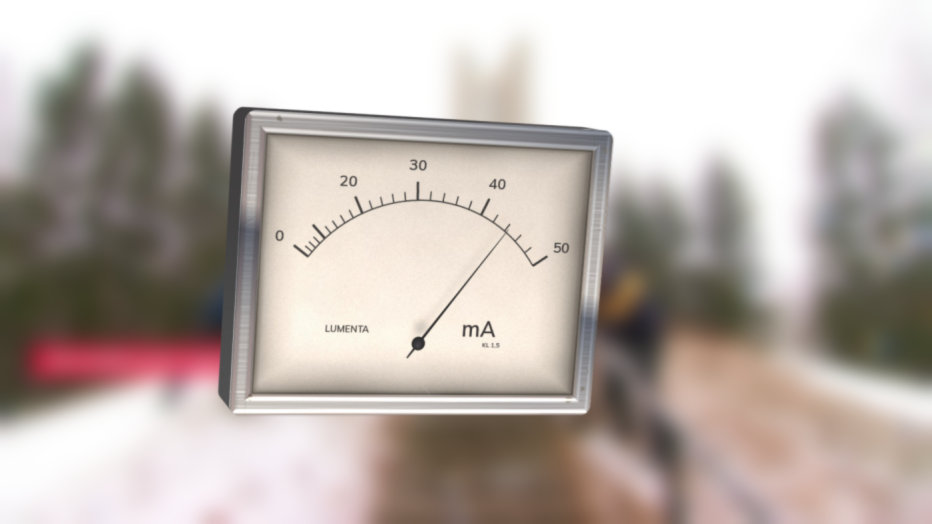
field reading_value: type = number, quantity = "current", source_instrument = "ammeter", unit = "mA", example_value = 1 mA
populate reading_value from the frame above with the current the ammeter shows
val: 44 mA
